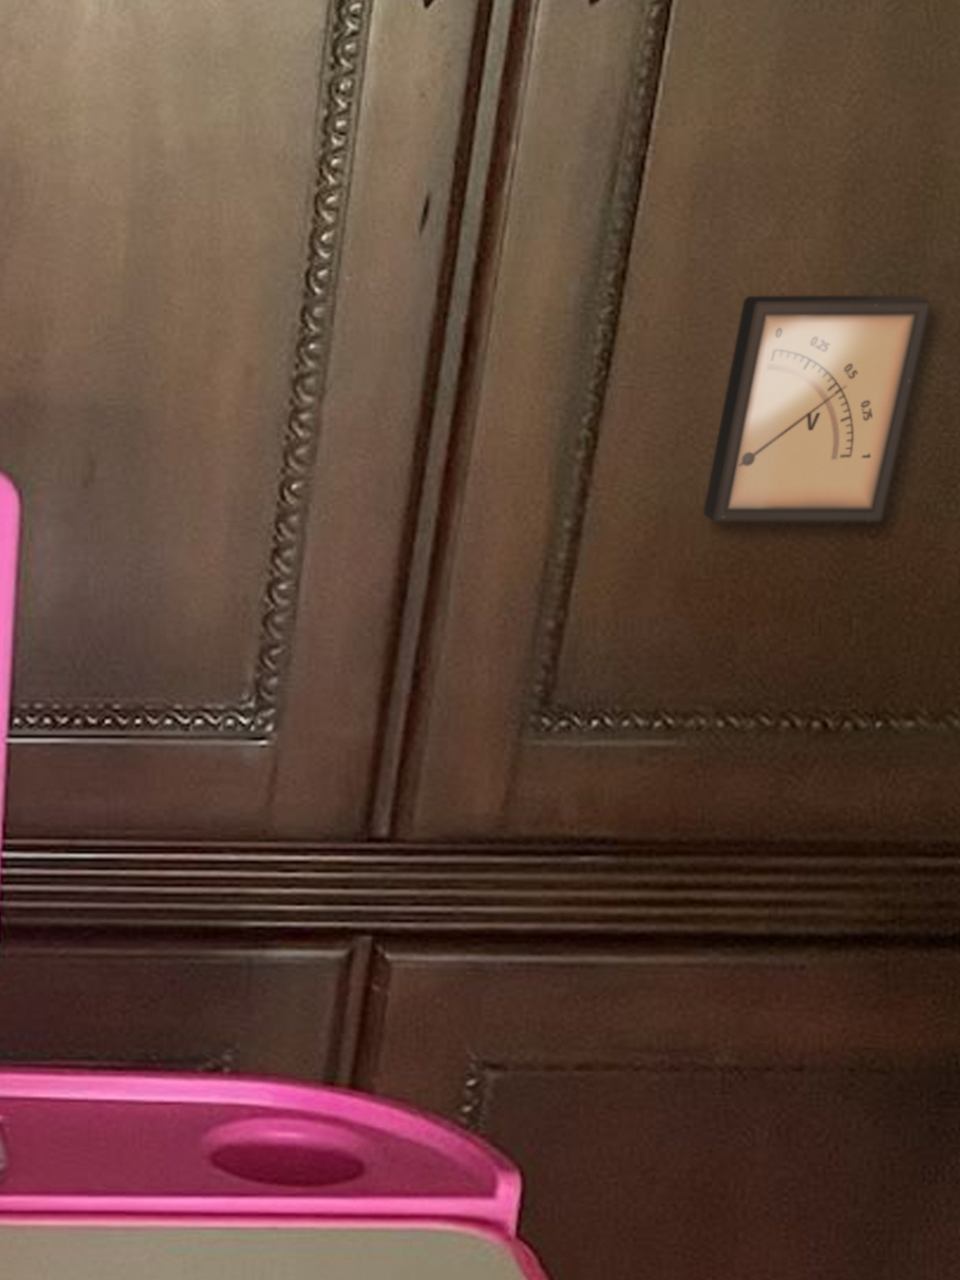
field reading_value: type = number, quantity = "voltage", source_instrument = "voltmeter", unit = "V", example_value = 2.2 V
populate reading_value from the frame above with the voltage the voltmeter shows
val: 0.55 V
